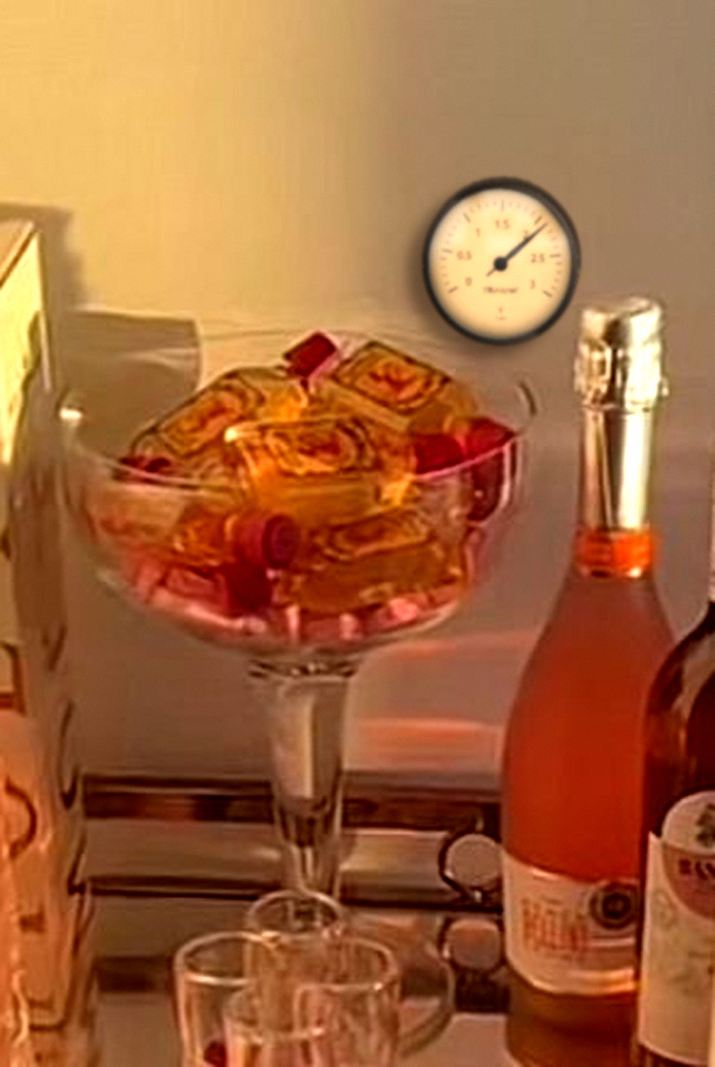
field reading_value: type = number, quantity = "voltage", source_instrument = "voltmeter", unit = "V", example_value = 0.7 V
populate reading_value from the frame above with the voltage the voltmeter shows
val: 2.1 V
